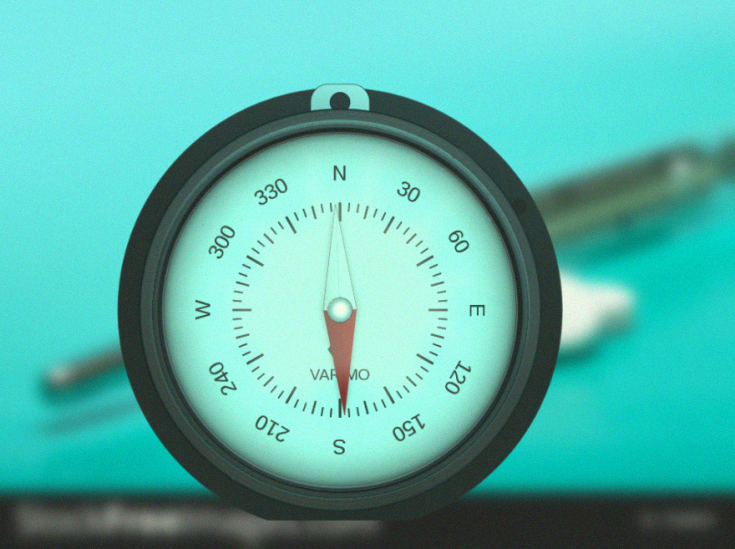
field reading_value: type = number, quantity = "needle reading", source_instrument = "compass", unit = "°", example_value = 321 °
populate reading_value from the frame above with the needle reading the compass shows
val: 177.5 °
